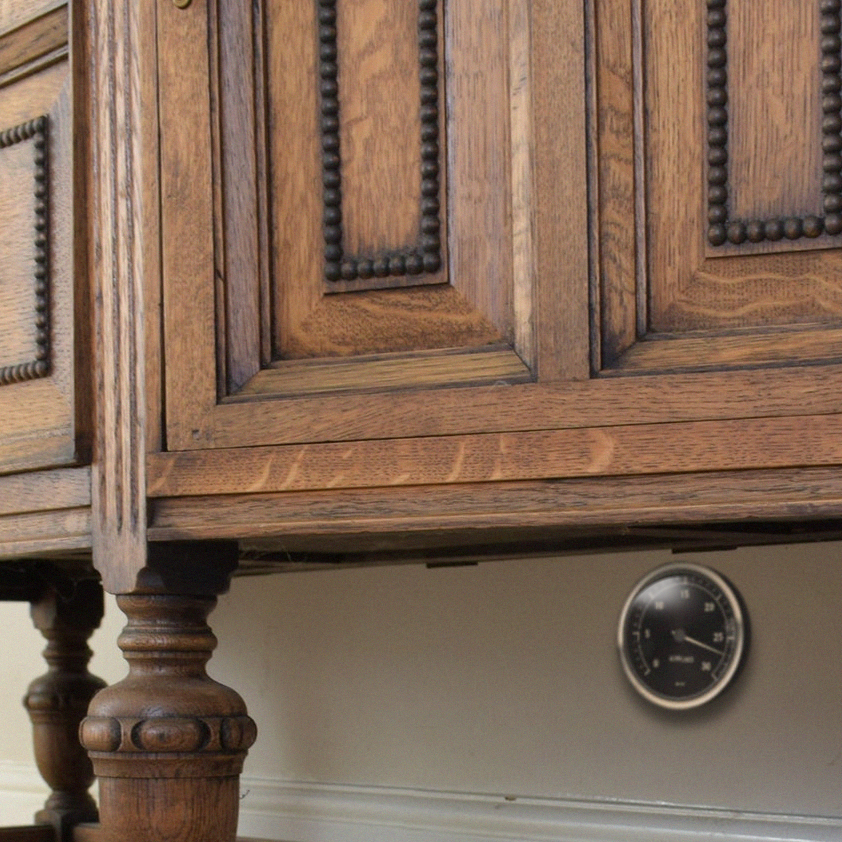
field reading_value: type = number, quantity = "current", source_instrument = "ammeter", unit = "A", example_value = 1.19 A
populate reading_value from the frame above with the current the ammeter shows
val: 27 A
